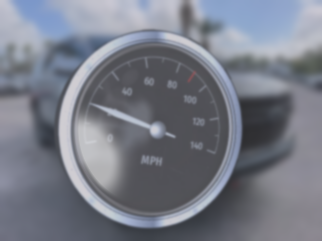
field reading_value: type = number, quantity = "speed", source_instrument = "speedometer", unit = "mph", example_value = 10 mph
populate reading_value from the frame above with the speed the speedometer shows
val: 20 mph
